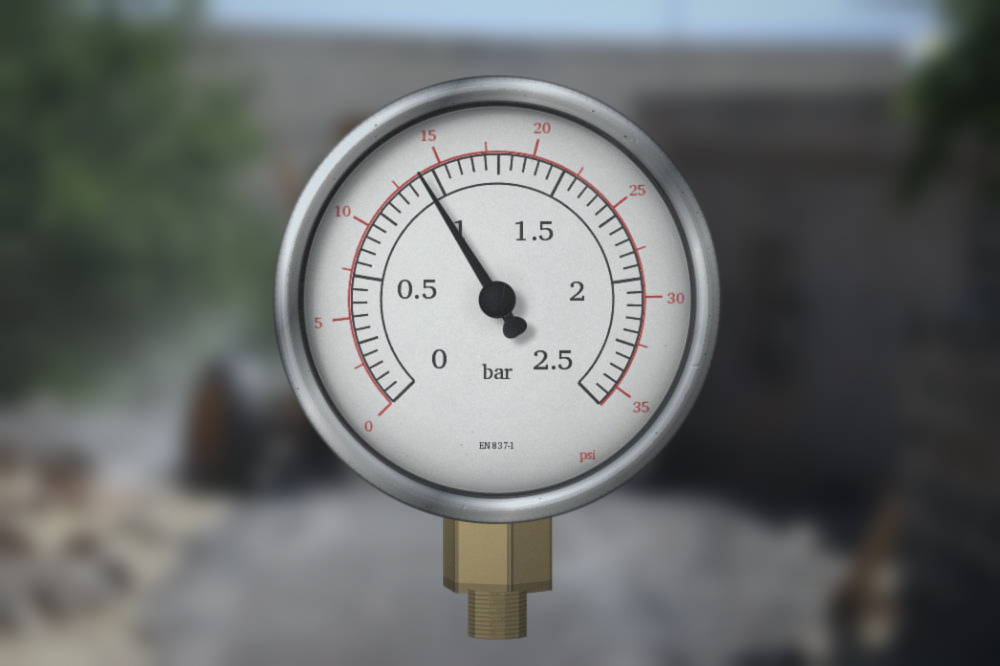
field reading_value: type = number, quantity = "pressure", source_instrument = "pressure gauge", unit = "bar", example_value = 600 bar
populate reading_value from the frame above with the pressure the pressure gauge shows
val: 0.95 bar
